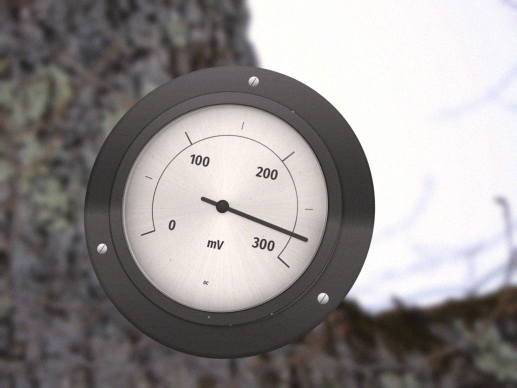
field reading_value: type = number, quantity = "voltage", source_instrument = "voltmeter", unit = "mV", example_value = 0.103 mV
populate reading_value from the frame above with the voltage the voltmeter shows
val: 275 mV
